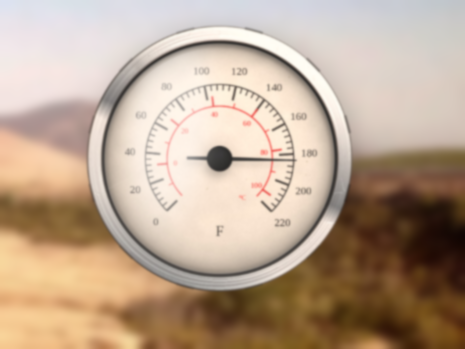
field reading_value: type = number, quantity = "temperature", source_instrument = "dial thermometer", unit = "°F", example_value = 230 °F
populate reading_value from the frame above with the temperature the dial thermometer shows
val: 184 °F
